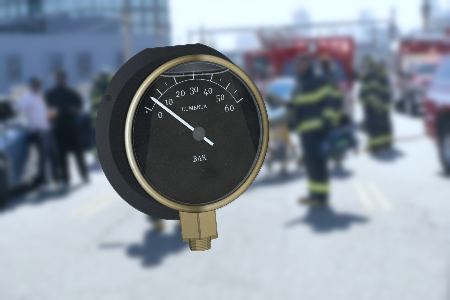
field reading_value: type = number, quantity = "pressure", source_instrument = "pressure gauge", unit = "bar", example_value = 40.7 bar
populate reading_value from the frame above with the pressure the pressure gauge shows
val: 5 bar
